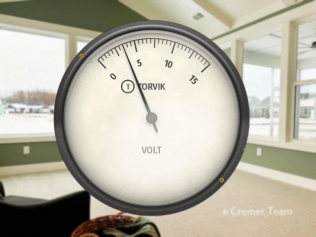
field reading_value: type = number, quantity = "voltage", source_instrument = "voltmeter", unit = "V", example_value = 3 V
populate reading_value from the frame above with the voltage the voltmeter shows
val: 3.5 V
